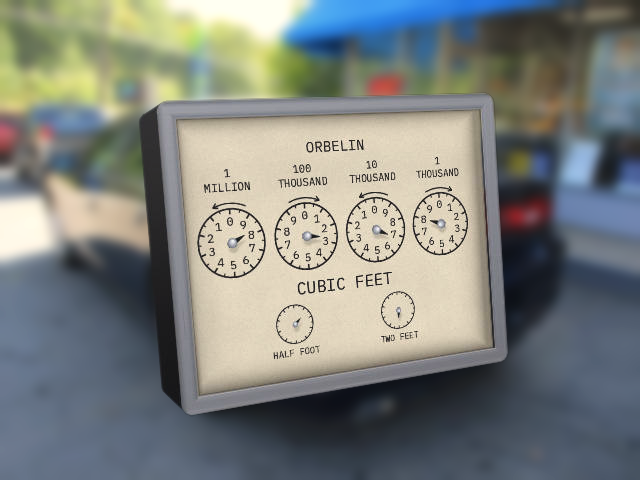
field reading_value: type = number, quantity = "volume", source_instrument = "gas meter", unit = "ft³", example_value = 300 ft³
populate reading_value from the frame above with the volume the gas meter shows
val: 826800 ft³
